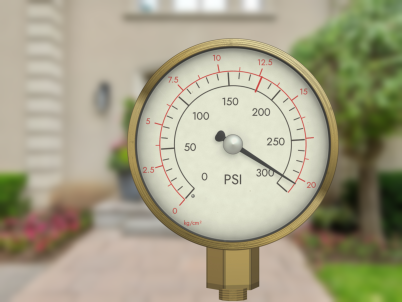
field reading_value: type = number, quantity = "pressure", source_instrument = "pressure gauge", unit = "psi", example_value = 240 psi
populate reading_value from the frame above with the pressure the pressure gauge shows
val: 290 psi
